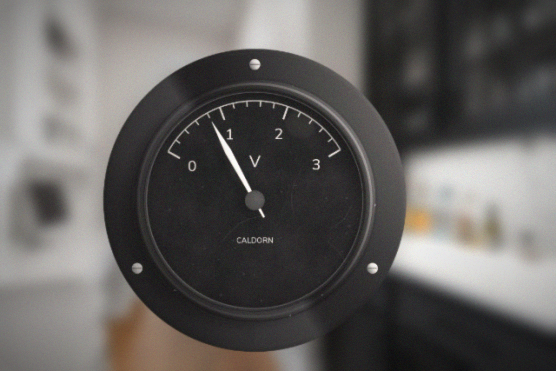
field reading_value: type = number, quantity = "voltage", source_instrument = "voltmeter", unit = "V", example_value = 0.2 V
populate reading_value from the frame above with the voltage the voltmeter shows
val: 0.8 V
